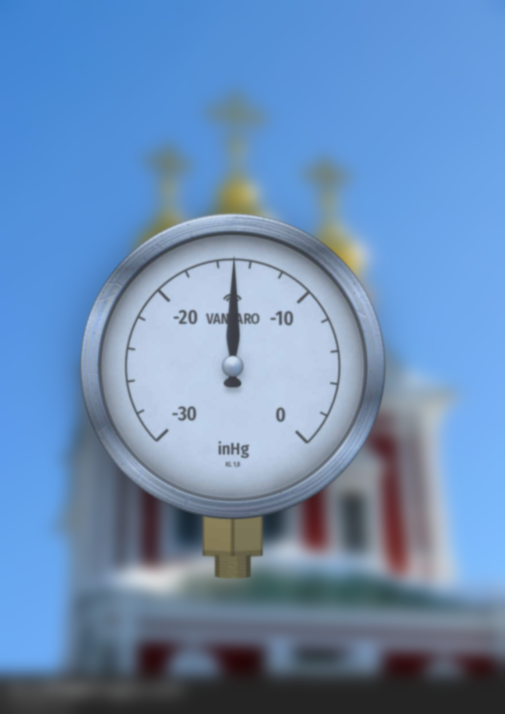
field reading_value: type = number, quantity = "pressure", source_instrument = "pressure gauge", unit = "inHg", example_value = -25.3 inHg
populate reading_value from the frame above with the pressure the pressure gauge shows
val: -15 inHg
